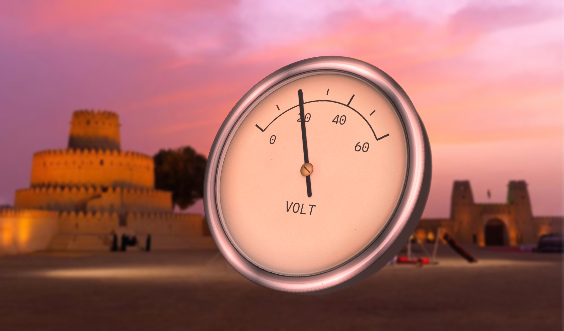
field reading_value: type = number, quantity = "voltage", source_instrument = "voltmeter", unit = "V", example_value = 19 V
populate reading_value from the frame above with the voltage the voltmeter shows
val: 20 V
